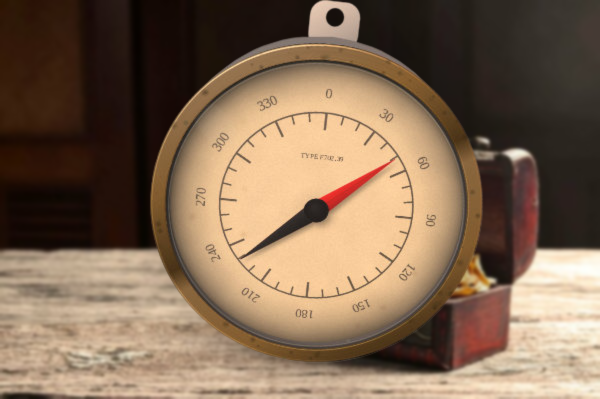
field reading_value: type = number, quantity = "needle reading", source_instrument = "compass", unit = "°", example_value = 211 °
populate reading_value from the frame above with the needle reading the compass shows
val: 50 °
